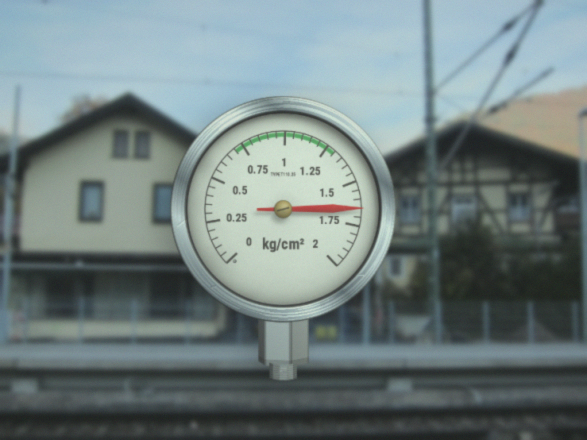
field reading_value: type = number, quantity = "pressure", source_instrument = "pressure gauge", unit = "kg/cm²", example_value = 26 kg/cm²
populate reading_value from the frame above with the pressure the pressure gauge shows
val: 1.65 kg/cm²
